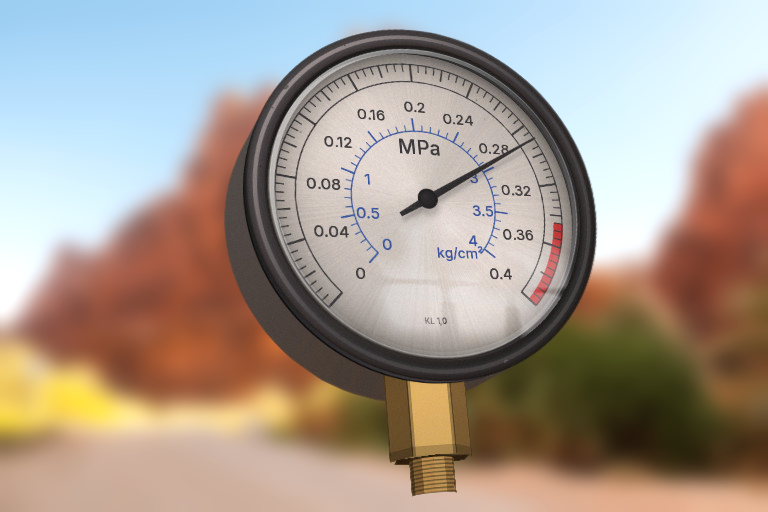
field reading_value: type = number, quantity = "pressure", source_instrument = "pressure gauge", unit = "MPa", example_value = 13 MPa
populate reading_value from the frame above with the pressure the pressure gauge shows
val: 0.29 MPa
